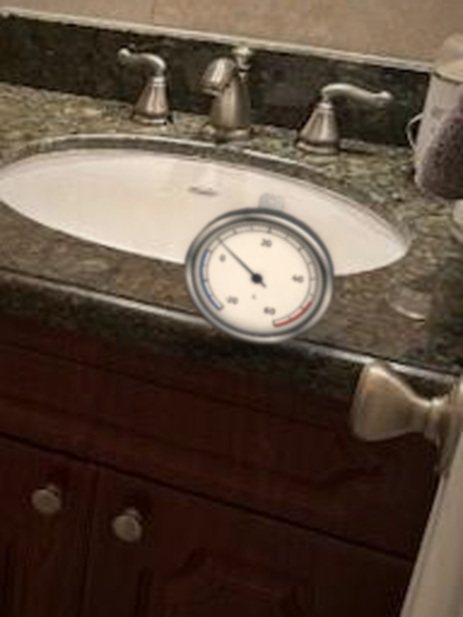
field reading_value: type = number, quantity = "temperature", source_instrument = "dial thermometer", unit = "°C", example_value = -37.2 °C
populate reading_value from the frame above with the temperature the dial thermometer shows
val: 5 °C
